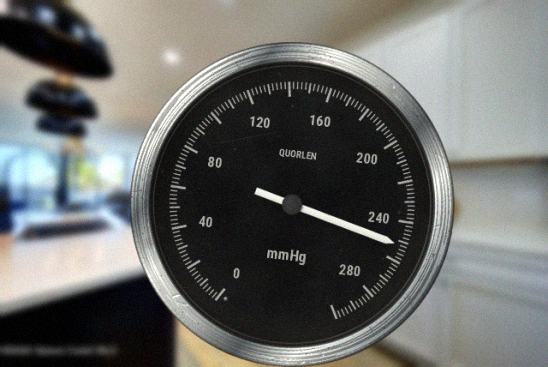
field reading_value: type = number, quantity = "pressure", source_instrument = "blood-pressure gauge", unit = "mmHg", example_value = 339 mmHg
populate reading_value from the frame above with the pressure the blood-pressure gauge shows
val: 252 mmHg
